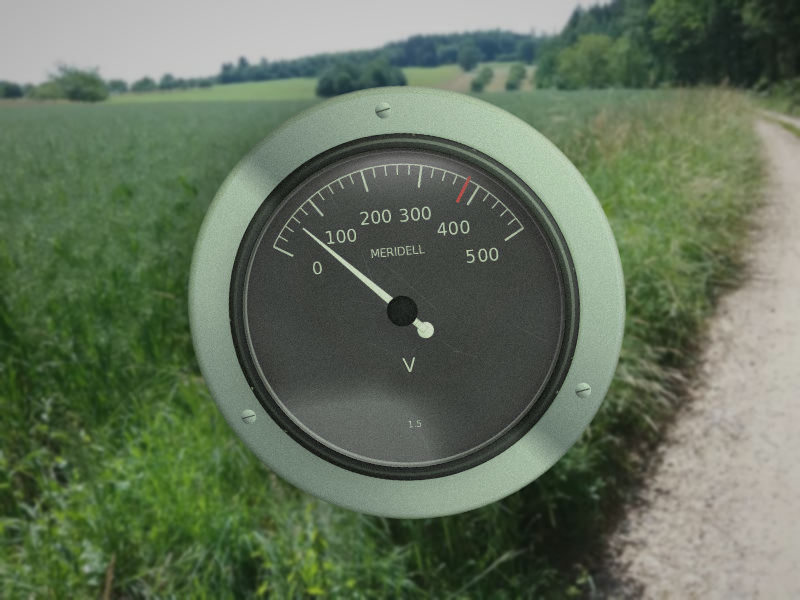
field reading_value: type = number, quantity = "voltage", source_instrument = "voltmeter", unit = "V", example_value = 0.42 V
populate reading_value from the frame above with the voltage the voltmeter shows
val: 60 V
